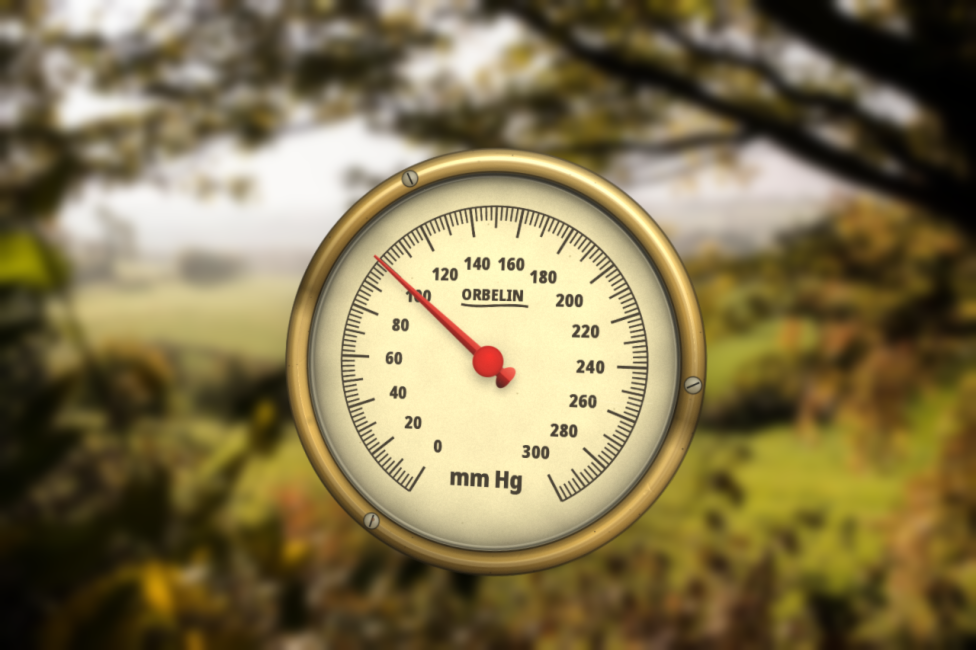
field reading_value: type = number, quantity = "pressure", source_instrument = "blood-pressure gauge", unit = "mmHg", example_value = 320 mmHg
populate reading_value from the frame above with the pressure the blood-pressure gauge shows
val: 100 mmHg
